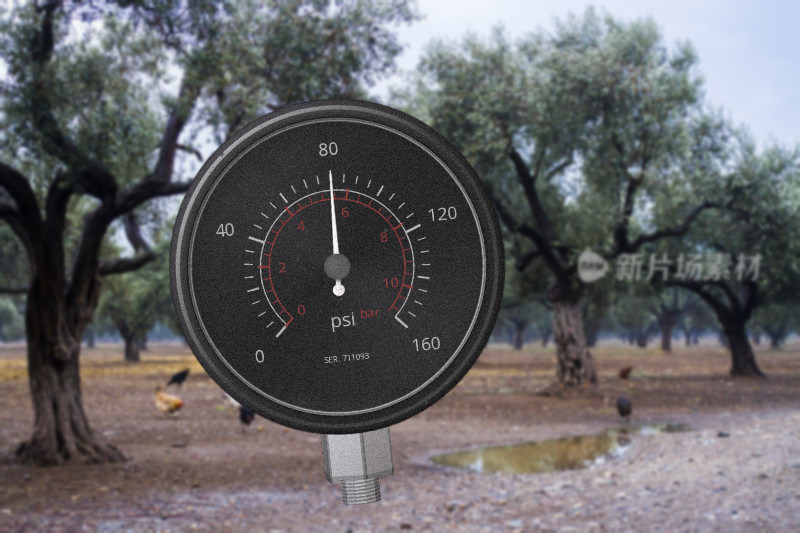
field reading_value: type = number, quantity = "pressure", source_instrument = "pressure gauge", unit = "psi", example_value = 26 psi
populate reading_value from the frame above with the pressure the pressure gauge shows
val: 80 psi
